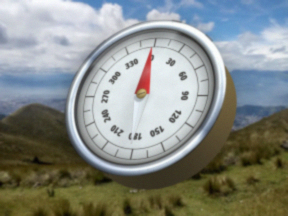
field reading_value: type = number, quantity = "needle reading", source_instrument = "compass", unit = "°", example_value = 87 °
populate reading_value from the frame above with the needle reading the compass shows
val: 0 °
